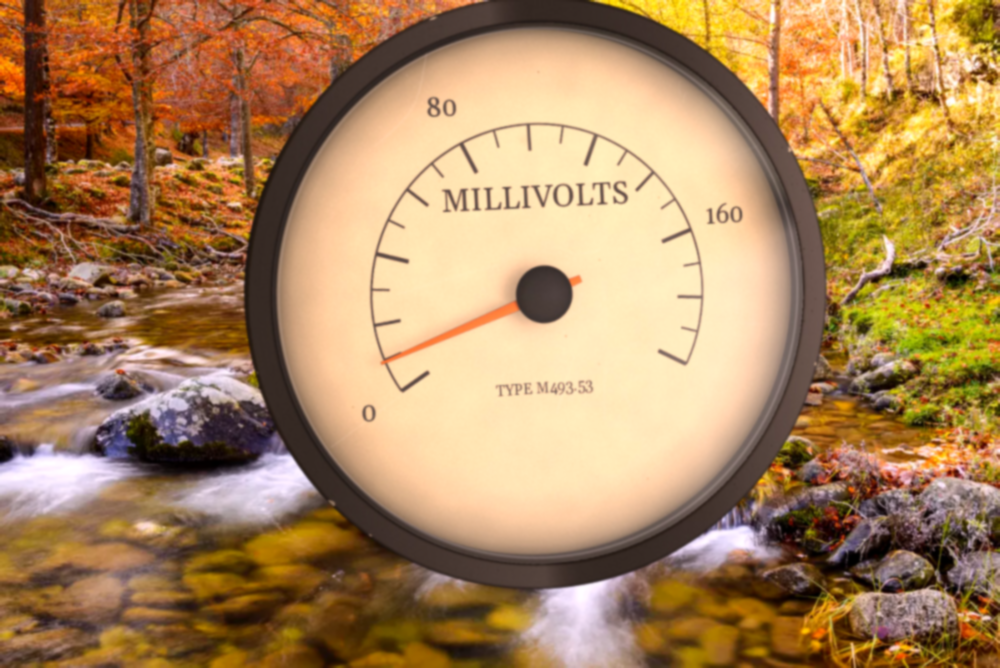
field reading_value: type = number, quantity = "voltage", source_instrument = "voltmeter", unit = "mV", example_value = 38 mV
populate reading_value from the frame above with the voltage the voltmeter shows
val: 10 mV
